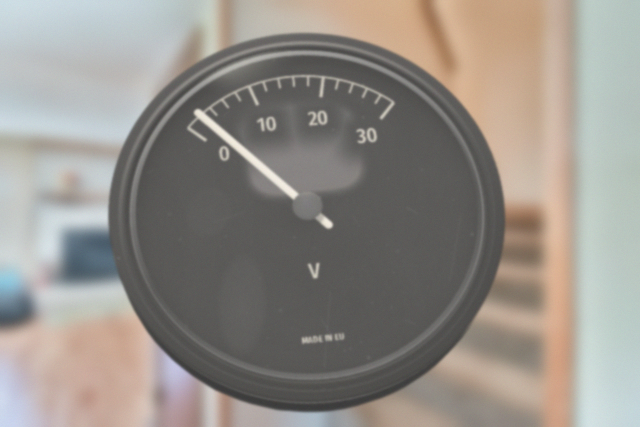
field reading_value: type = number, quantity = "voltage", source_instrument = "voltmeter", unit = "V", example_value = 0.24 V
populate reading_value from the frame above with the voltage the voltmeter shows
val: 2 V
